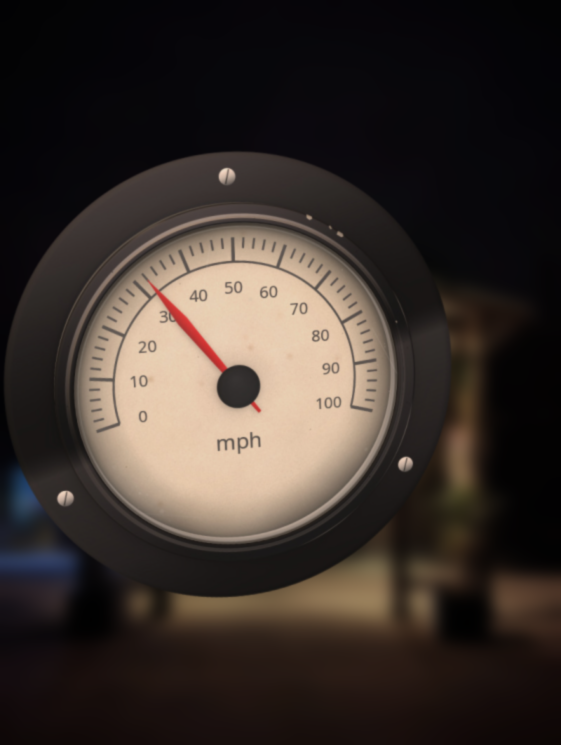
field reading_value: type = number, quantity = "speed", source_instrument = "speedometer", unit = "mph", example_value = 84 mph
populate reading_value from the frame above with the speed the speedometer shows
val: 32 mph
